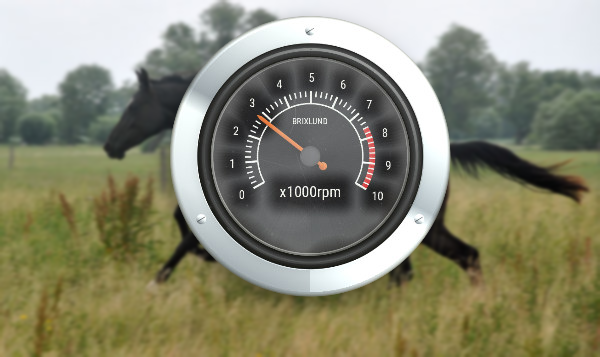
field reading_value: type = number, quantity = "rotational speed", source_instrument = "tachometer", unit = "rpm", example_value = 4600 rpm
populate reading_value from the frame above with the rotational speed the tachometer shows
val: 2800 rpm
